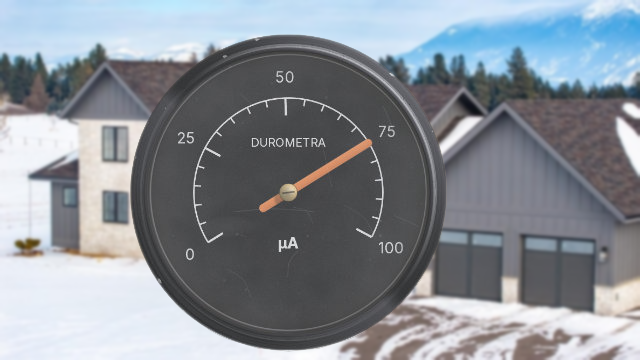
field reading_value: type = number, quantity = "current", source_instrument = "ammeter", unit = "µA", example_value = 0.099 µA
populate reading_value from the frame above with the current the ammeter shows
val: 75 µA
